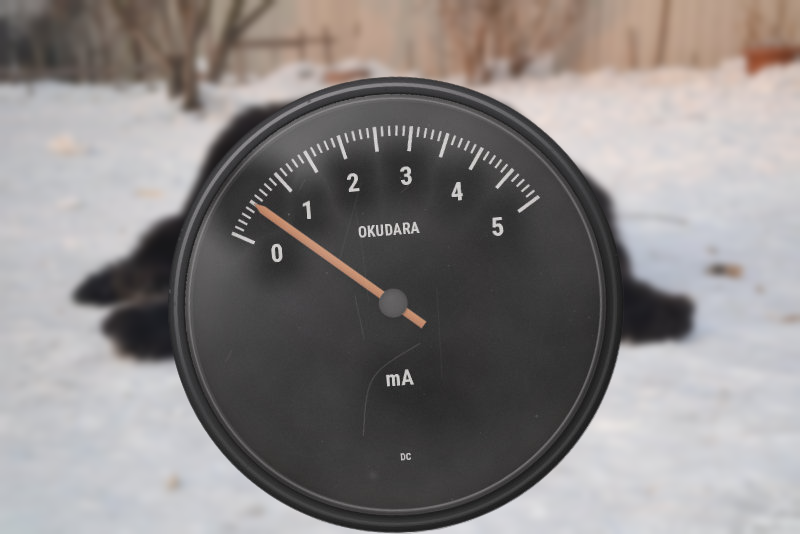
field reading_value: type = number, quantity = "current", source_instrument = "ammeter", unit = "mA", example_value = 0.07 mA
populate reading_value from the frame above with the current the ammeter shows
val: 0.5 mA
